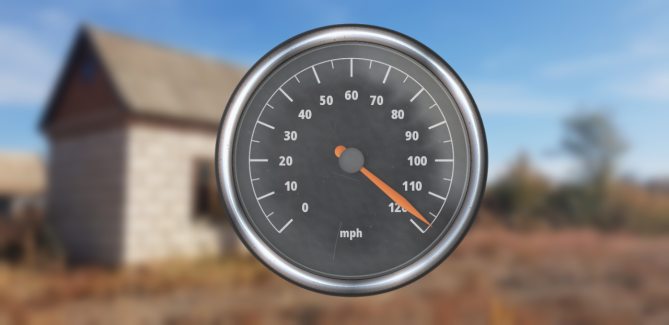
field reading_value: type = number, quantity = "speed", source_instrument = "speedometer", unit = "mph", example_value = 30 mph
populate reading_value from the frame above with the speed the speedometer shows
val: 117.5 mph
